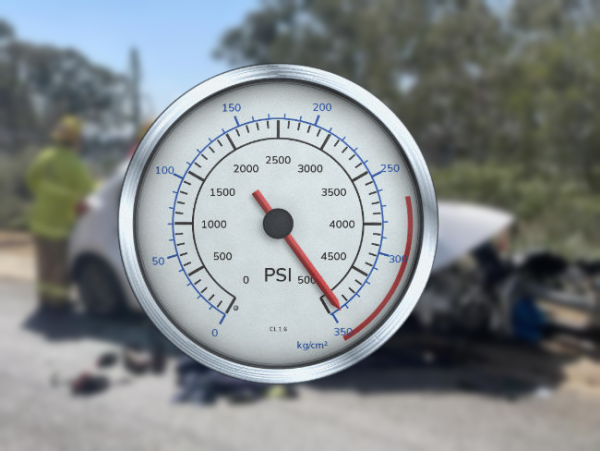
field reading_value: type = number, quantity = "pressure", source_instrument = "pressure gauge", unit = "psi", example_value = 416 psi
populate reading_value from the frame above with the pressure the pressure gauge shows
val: 4900 psi
